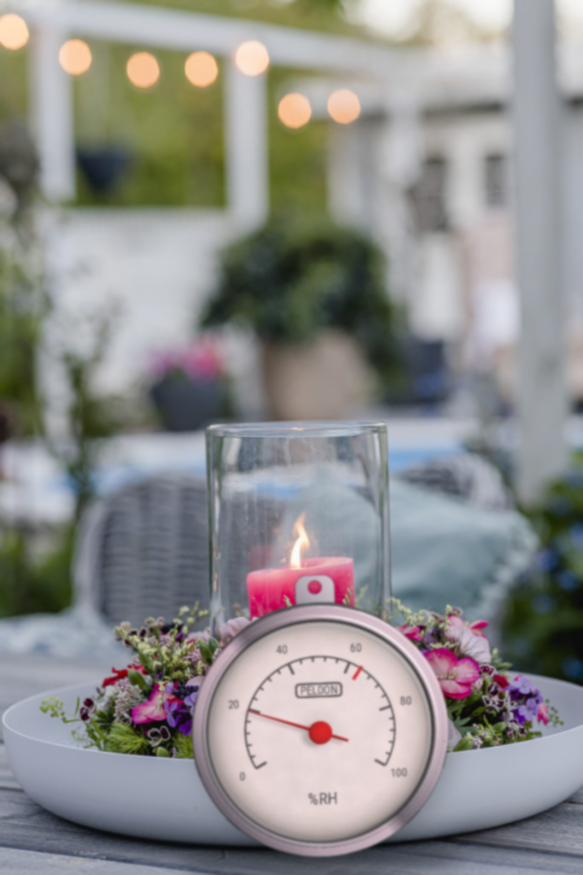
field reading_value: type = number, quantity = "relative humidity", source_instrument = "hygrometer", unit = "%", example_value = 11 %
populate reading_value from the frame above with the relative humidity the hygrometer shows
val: 20 %
